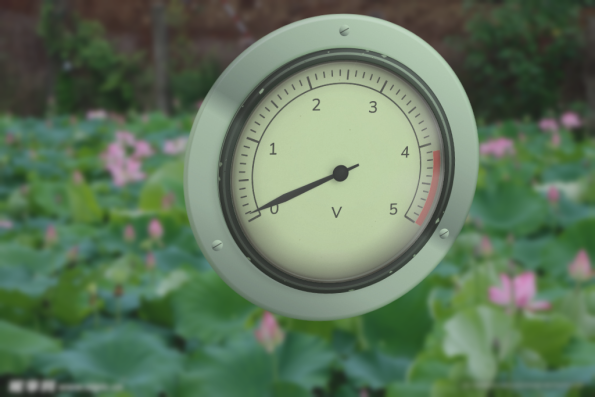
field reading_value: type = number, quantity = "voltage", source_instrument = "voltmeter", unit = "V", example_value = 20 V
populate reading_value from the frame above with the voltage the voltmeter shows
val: 0.1 V
